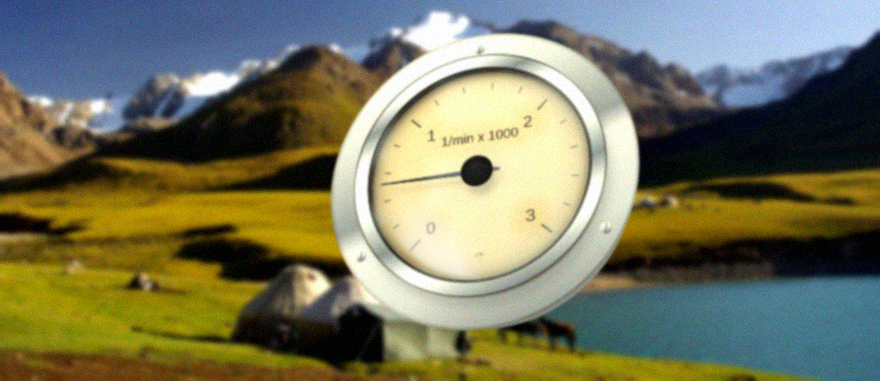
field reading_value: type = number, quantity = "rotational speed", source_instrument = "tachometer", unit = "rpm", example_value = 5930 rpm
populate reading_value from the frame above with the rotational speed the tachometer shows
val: 500 rpm
